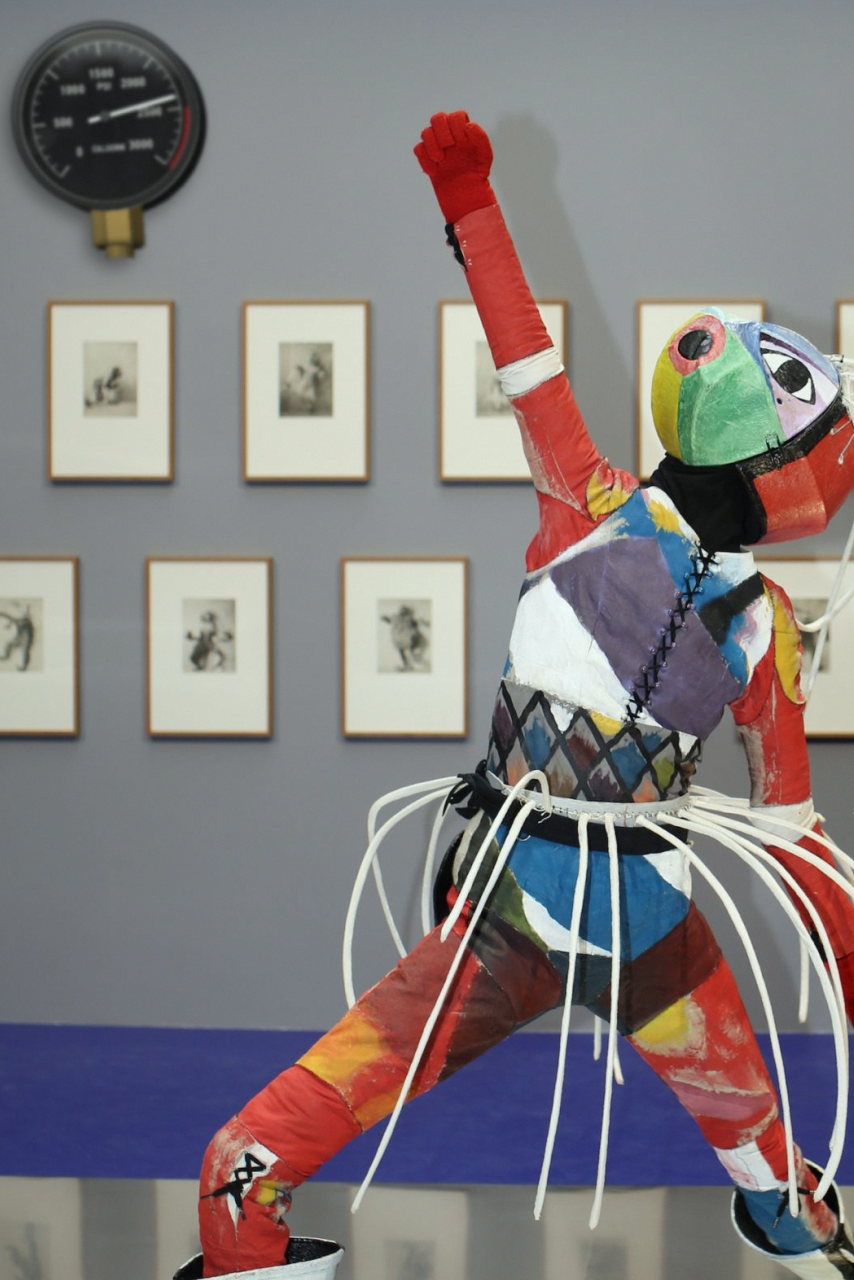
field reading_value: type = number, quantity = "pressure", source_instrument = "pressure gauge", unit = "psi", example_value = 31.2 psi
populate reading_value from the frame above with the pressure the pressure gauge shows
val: 2400 psi
